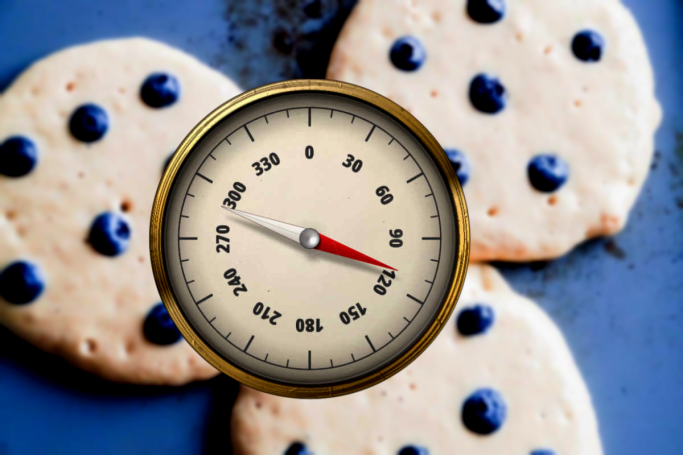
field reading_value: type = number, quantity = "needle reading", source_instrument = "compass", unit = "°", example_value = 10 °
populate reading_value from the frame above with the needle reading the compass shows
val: 110 °
